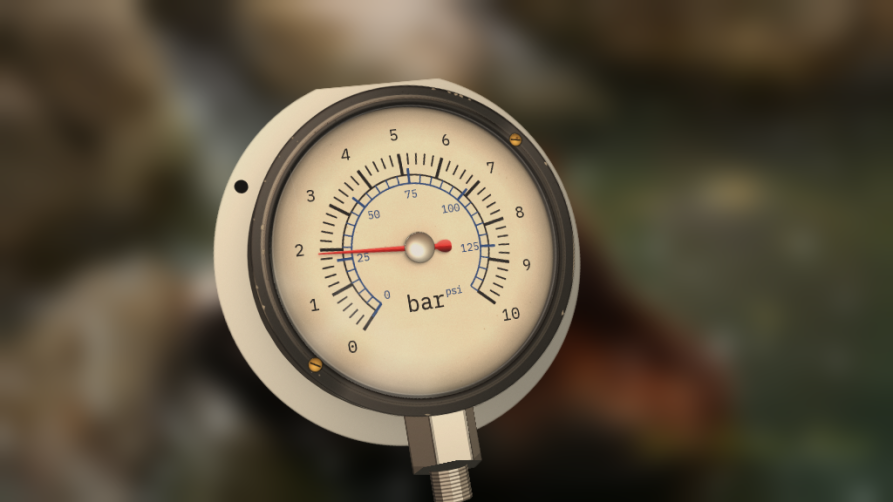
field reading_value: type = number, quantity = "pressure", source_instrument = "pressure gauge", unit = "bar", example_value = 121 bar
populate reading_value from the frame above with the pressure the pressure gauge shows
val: 1.9 bar
